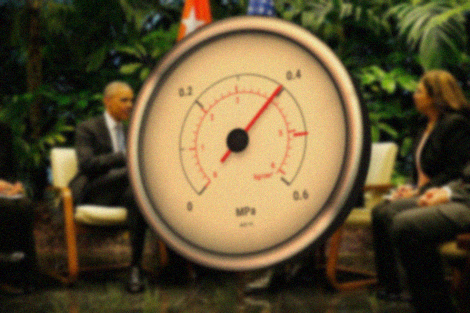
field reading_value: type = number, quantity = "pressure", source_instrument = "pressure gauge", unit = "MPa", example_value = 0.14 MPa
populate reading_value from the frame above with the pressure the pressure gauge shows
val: 0.4 MPa
